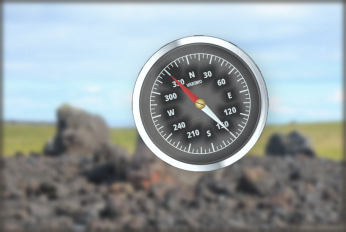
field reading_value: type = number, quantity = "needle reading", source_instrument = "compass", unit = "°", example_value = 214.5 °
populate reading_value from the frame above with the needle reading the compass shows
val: 330 °
